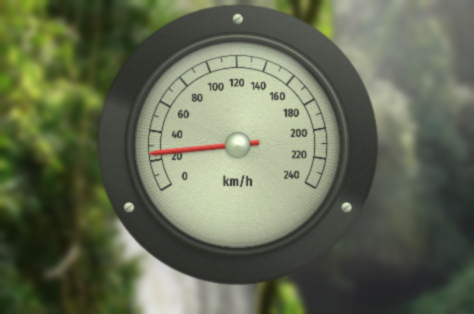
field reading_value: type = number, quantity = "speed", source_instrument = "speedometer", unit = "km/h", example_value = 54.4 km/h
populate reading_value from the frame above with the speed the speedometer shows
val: 25 km/h
